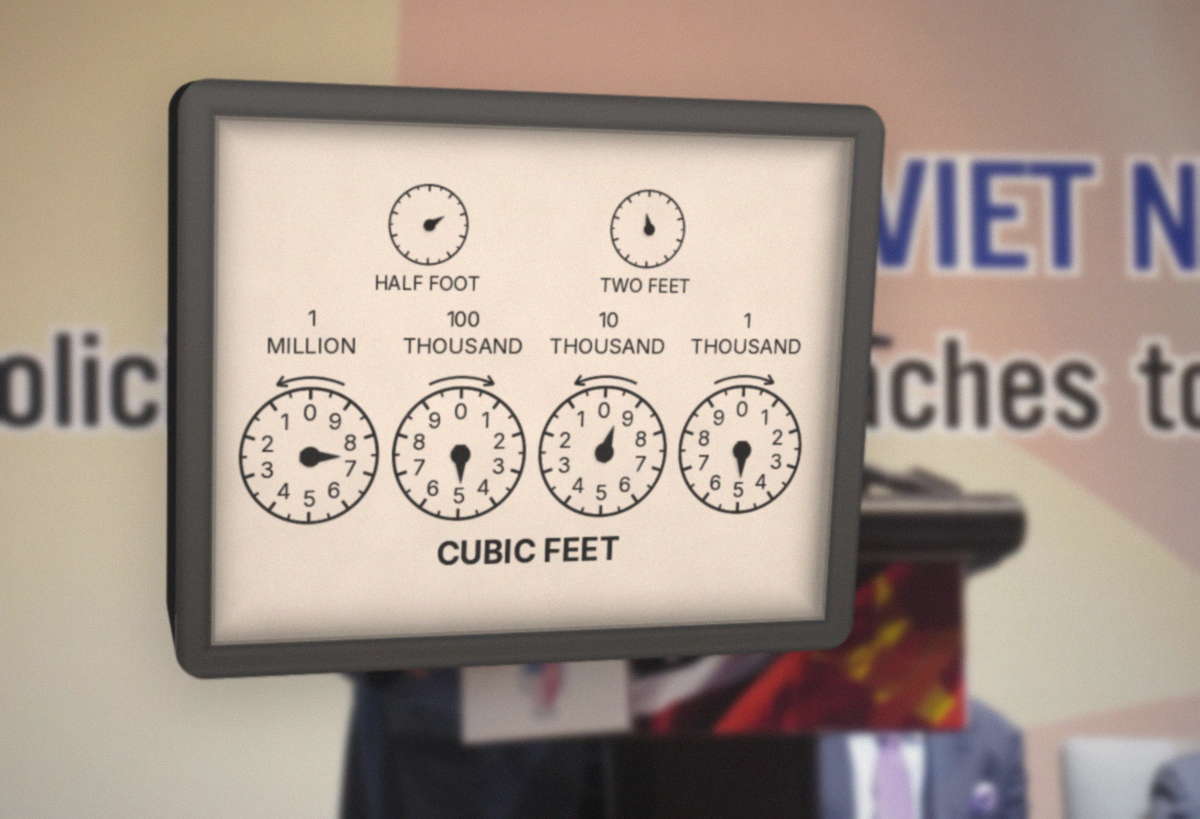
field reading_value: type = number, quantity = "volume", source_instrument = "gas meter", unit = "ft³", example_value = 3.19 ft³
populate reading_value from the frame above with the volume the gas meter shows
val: 749500 ft³
